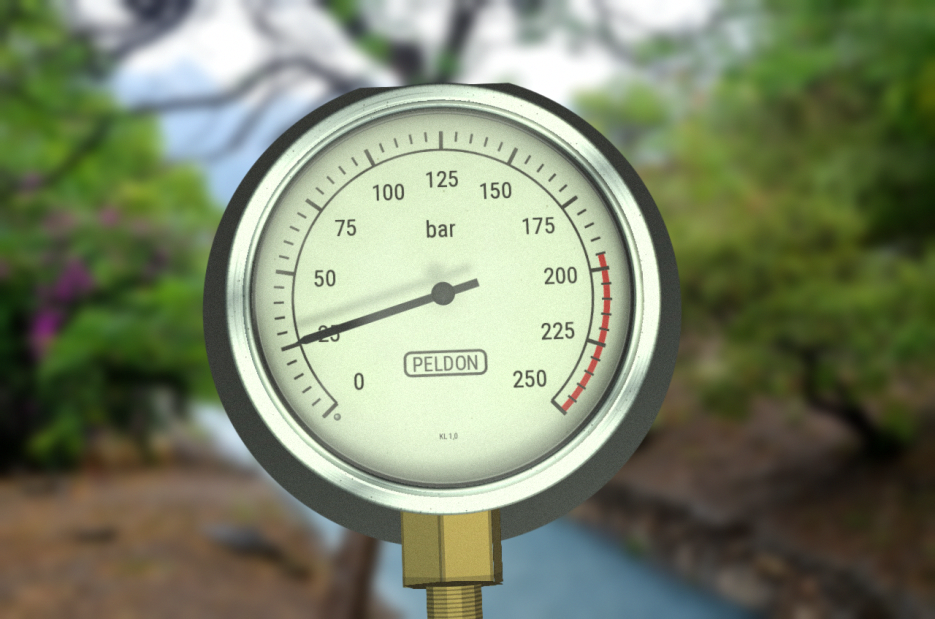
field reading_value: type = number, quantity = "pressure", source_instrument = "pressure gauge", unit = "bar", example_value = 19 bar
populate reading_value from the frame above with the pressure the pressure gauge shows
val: 25 bar
